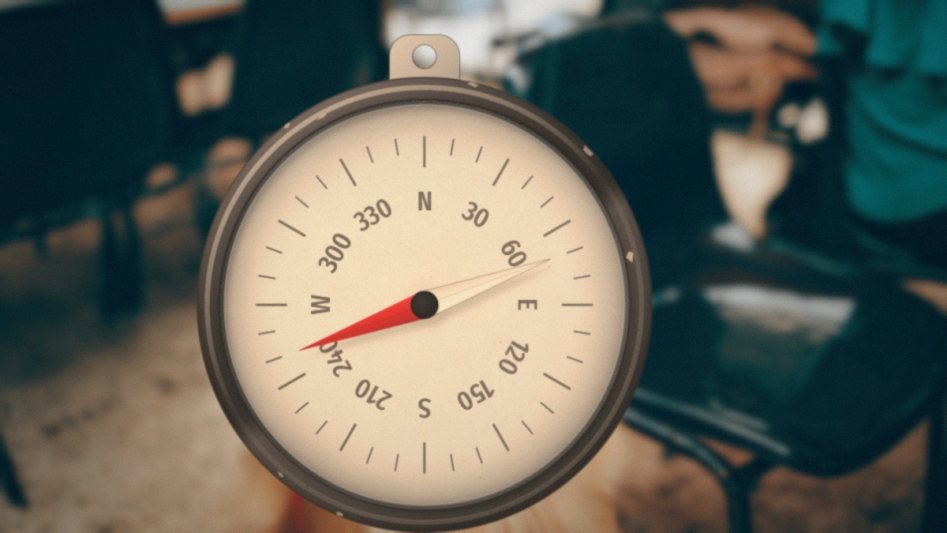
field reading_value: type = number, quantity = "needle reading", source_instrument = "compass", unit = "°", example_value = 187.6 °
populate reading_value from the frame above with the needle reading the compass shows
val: 250 °
